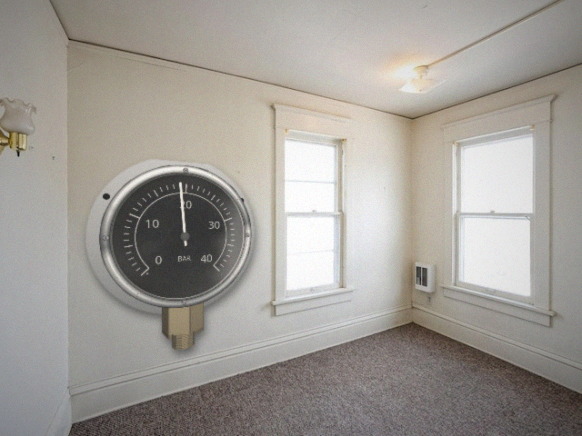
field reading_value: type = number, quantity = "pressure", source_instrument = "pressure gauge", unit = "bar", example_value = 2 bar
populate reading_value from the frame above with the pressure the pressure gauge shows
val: 19 bar
